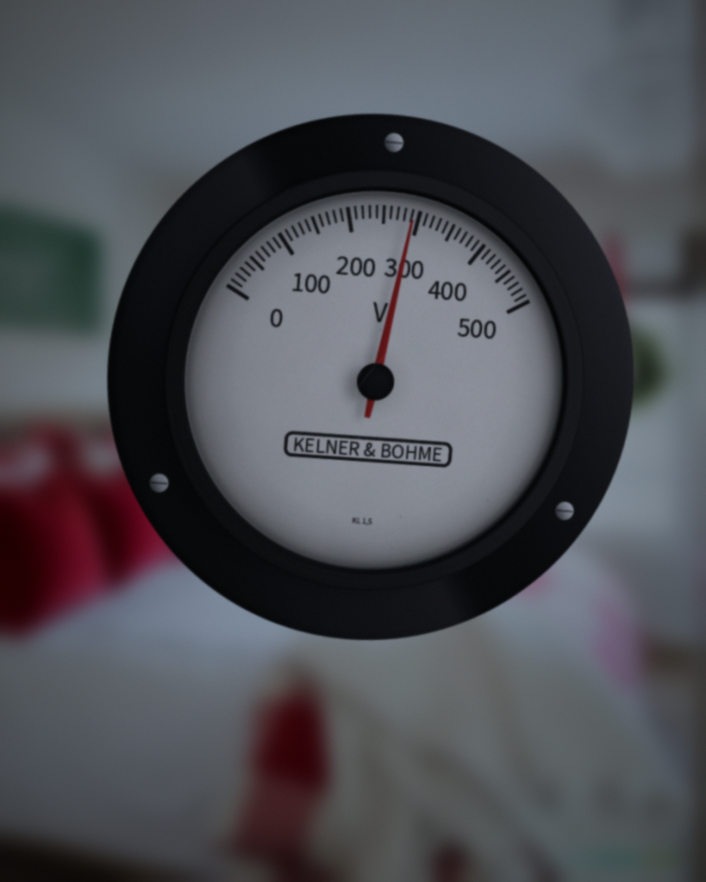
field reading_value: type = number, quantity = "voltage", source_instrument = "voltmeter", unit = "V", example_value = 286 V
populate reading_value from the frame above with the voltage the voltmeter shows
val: 290 V
